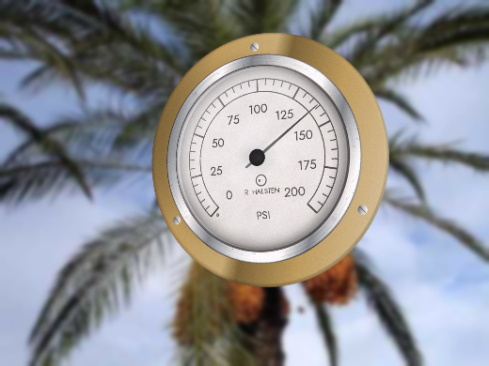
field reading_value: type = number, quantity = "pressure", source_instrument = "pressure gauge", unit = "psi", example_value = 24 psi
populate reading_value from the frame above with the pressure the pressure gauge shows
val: 140 psi
